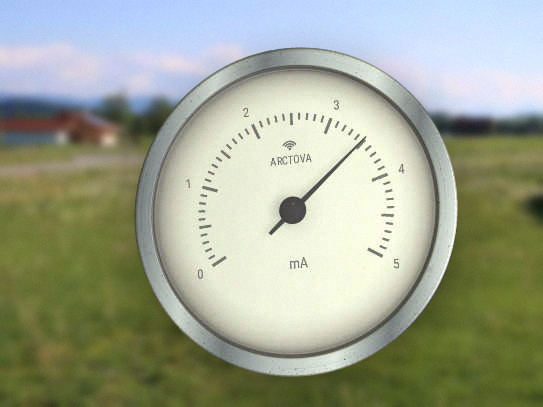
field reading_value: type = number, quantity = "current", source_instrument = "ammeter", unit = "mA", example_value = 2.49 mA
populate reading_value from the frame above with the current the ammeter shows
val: 3.5 mA
